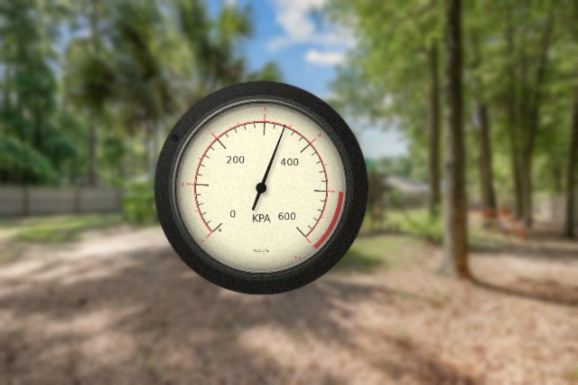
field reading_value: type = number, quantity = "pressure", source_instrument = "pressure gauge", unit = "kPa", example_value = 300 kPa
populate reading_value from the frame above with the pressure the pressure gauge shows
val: 340 kPa
